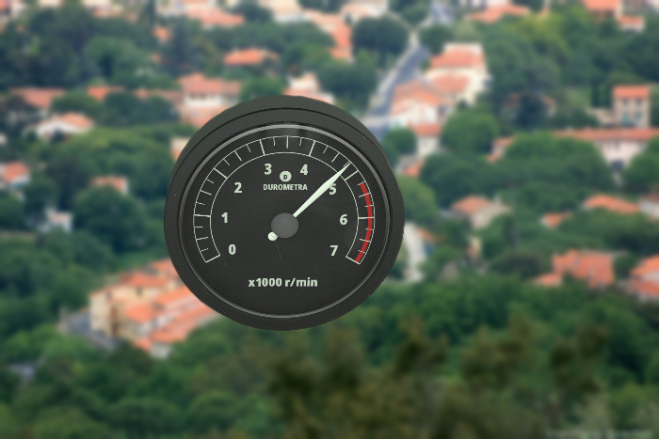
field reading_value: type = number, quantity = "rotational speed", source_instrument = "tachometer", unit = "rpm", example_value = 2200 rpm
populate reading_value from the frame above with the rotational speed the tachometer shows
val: 4750 rpm
